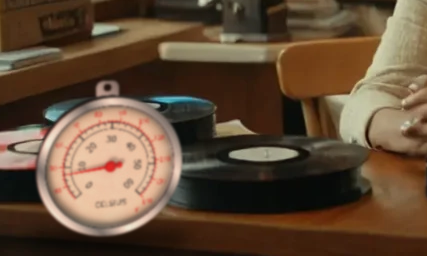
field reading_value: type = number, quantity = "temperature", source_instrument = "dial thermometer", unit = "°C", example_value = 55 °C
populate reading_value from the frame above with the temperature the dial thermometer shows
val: 8 °C
